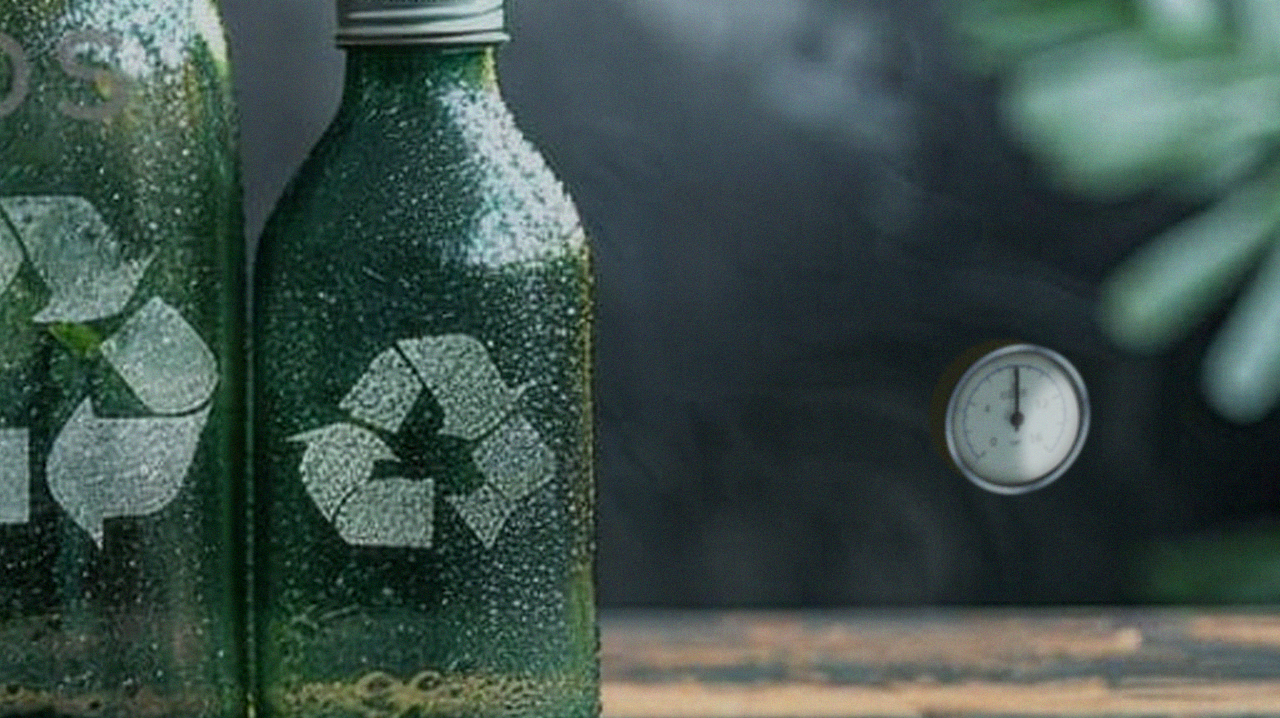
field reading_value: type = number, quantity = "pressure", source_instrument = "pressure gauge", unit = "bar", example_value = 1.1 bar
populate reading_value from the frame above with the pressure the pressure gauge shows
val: 8 bar
